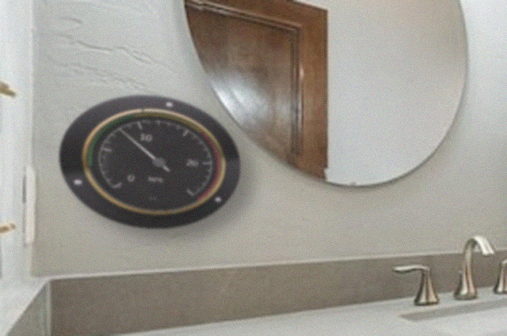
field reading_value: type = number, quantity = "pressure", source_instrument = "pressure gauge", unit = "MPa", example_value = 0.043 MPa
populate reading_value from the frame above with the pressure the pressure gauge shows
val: 8 MPa
